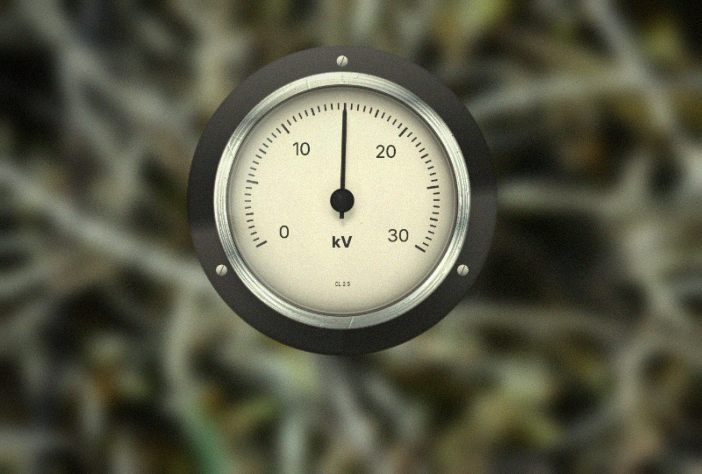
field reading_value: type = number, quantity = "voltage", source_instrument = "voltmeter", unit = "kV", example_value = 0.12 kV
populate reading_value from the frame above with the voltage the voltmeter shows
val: 15 kV
